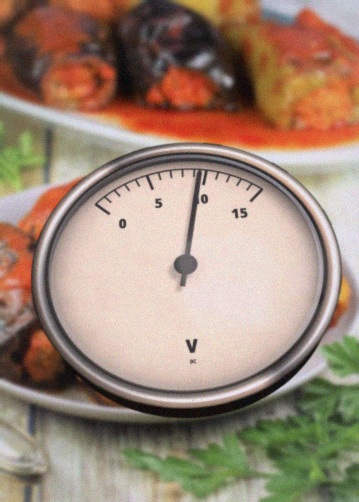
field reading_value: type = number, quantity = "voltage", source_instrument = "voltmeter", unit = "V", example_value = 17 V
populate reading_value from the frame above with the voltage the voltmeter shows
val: 9.5 V
